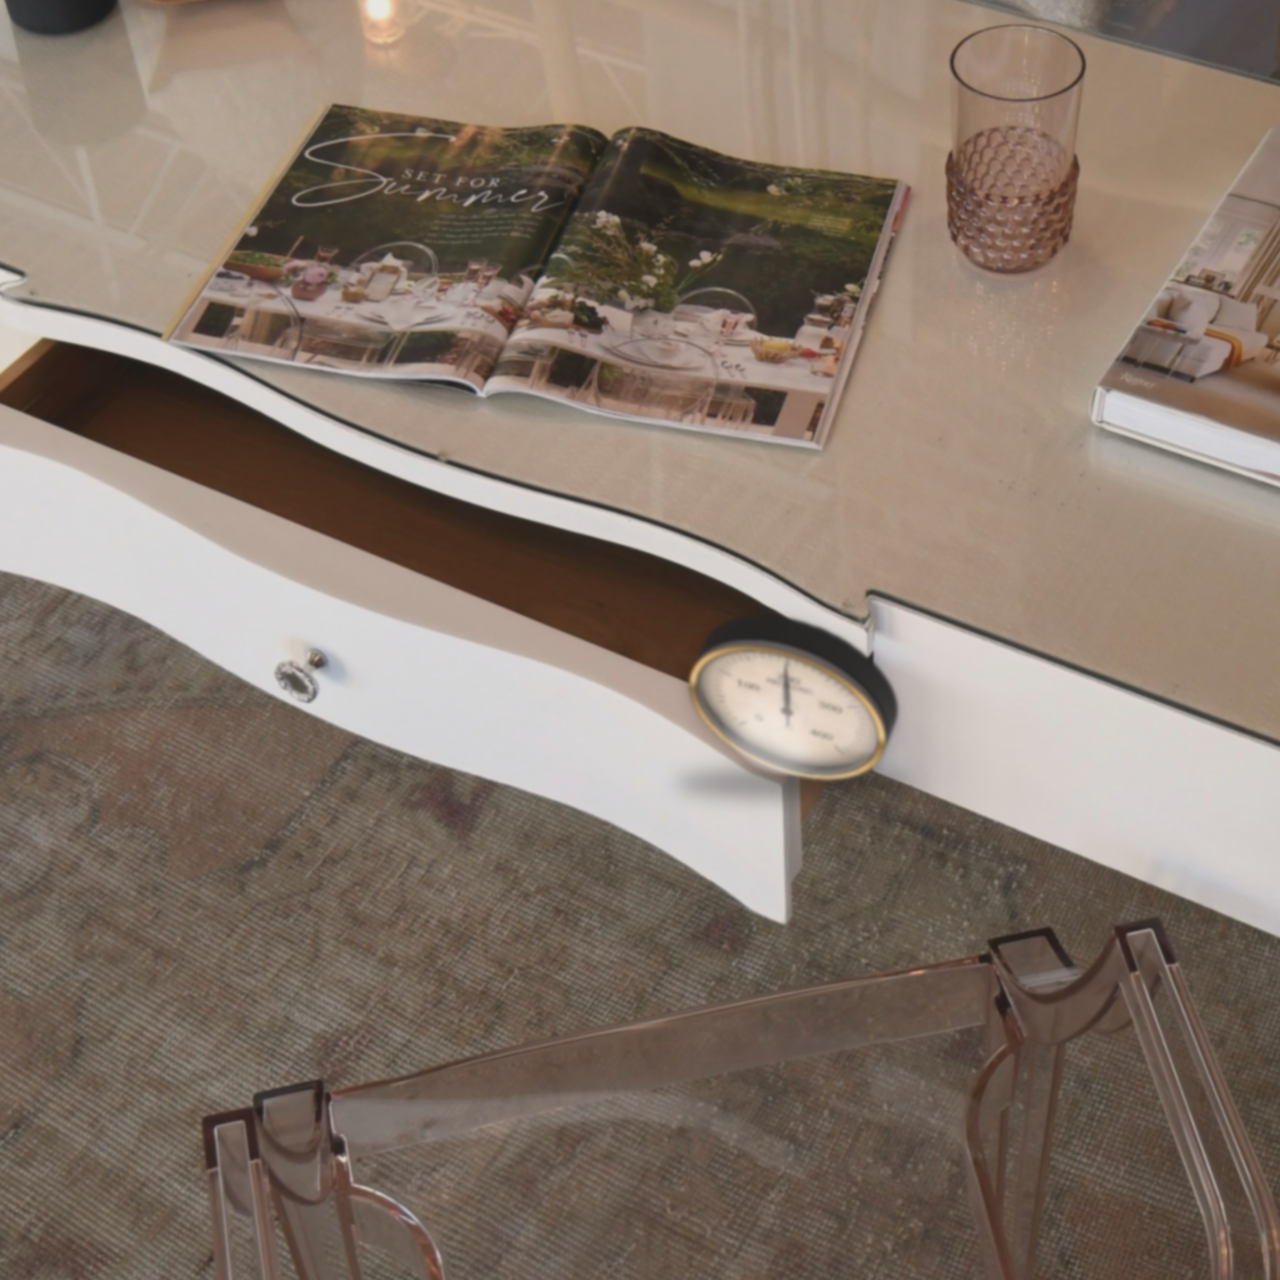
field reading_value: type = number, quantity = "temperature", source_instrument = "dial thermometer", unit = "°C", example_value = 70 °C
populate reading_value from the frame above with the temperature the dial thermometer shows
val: 200 °C
